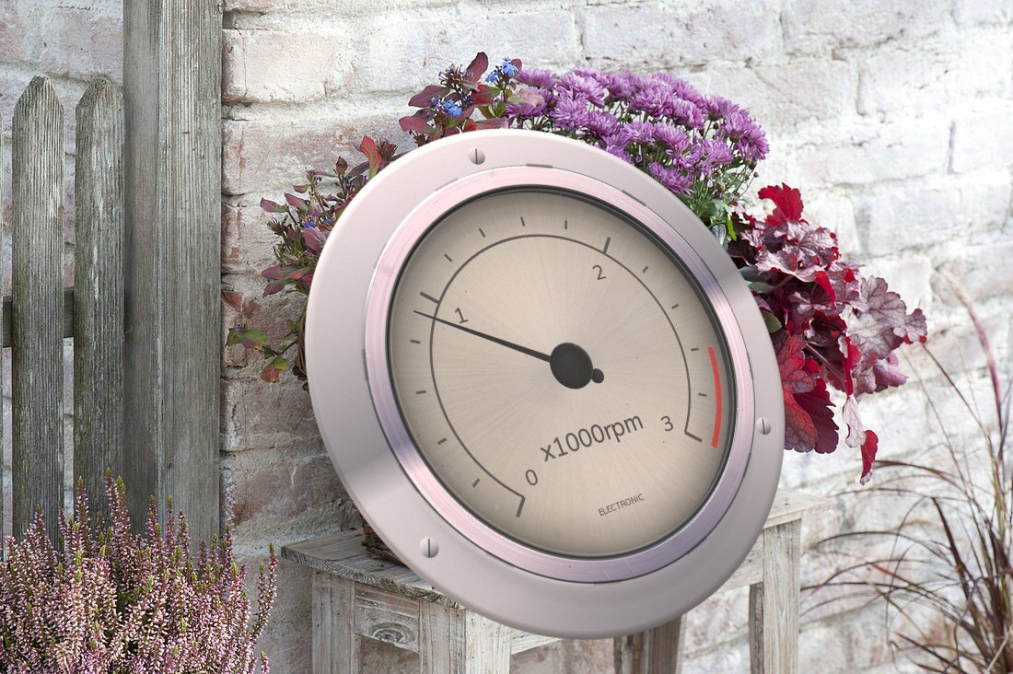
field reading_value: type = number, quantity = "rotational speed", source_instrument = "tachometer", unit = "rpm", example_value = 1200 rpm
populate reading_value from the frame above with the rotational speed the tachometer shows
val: 900 rpm
